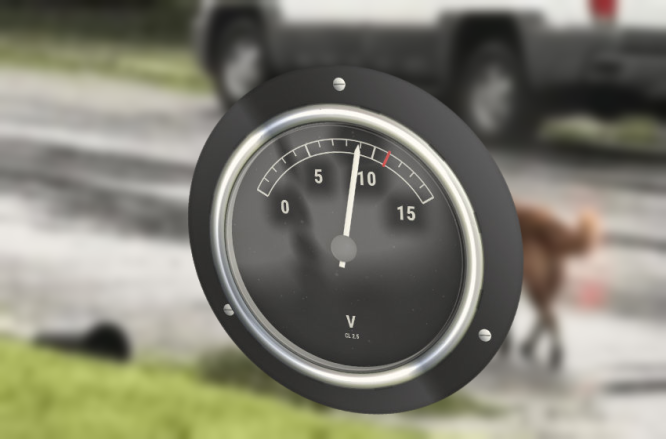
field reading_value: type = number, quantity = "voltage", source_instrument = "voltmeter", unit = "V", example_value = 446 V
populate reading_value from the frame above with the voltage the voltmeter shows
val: 9 V
